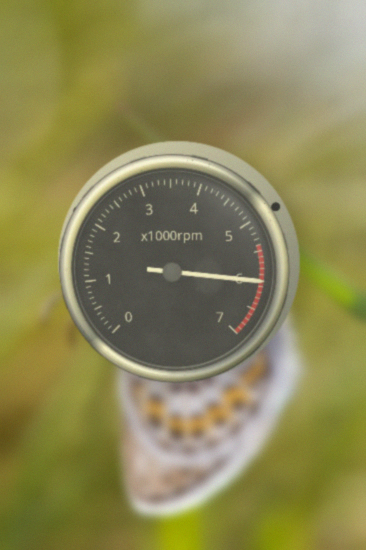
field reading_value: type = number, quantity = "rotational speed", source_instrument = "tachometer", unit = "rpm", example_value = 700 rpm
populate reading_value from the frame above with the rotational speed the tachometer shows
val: 6000 rpm
